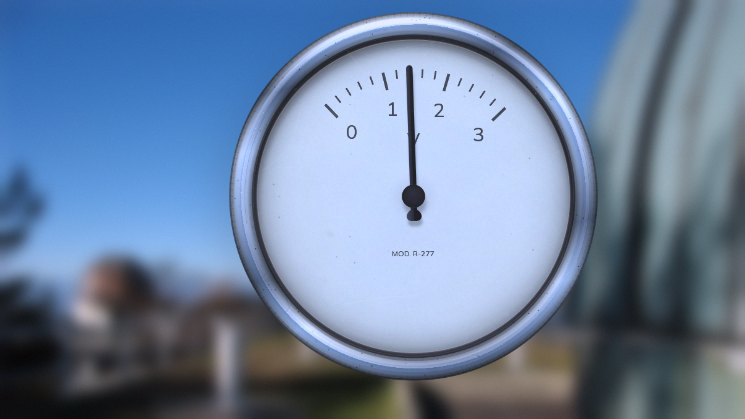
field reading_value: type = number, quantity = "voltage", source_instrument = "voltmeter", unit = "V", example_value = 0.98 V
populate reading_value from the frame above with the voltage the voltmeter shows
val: 1.4 V
